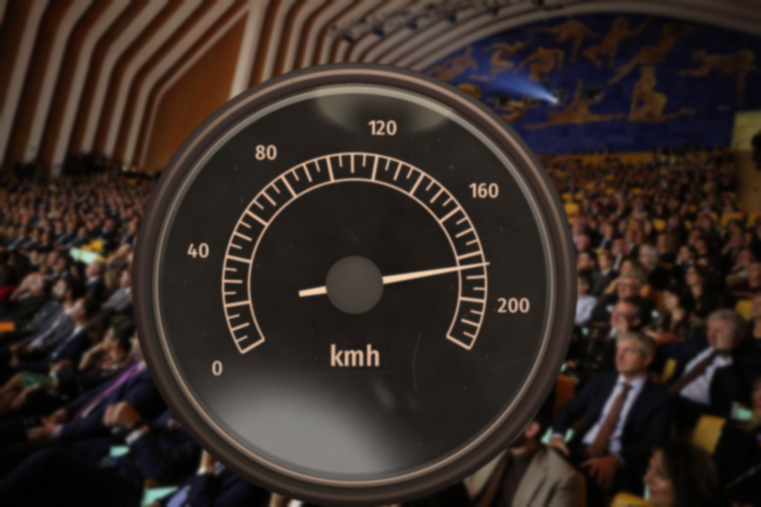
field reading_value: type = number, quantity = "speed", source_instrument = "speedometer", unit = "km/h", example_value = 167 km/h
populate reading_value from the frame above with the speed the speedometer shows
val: 185 km/h
